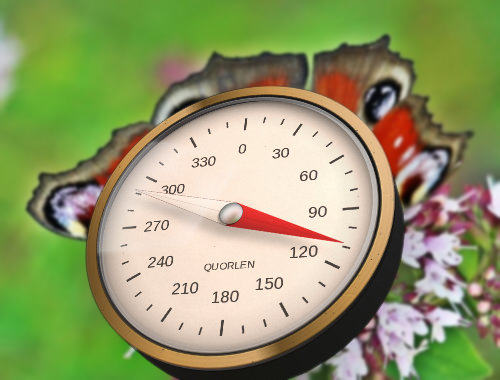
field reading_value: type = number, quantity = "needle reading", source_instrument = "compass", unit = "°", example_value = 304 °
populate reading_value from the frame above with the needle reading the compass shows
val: 110 °
